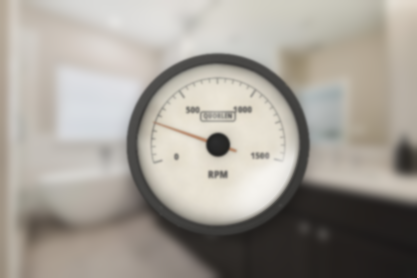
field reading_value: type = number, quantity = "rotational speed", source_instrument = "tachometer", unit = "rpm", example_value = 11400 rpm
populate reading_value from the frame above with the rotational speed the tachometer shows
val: 250 rpm
